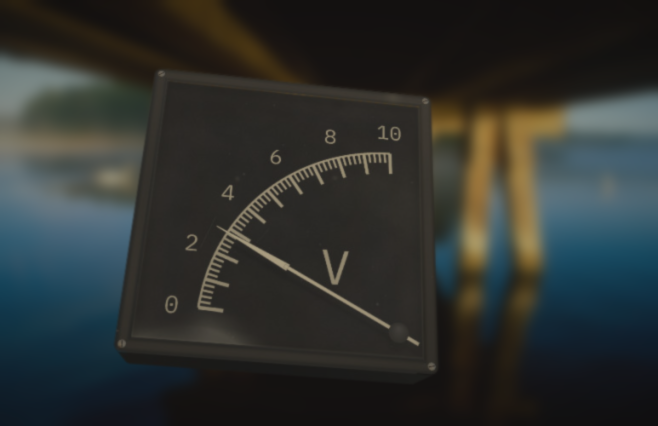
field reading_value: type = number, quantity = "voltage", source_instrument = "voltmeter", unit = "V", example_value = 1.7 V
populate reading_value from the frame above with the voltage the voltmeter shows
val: 2.8 V
